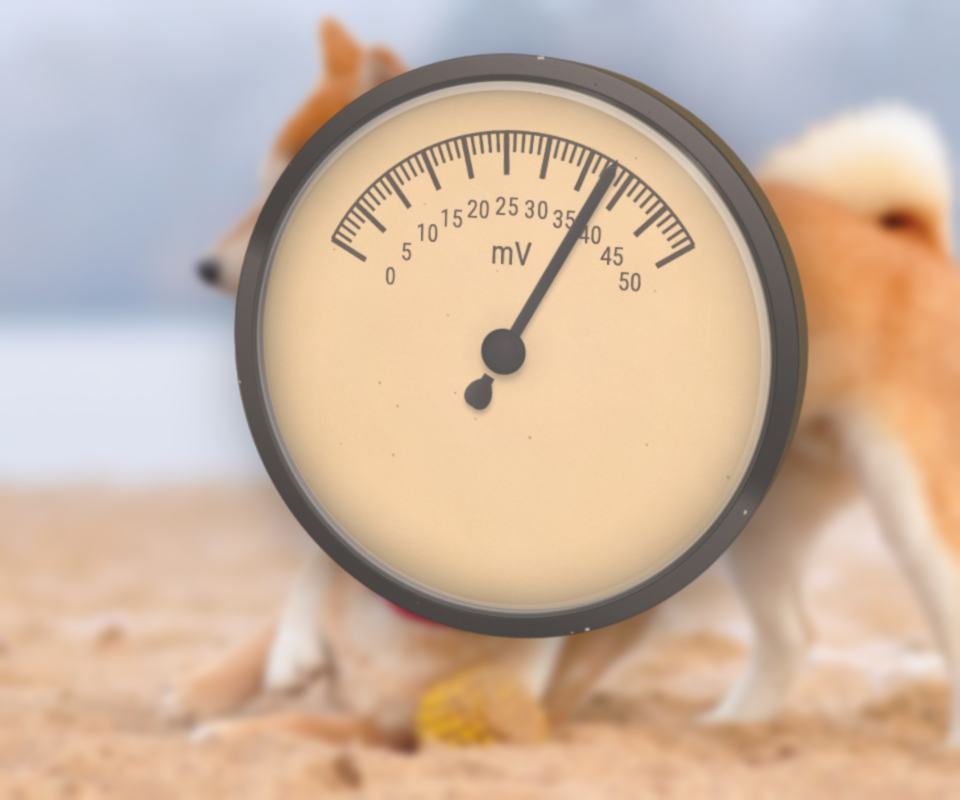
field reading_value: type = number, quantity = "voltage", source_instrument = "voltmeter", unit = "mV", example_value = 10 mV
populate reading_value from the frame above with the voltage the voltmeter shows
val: 38 mV
